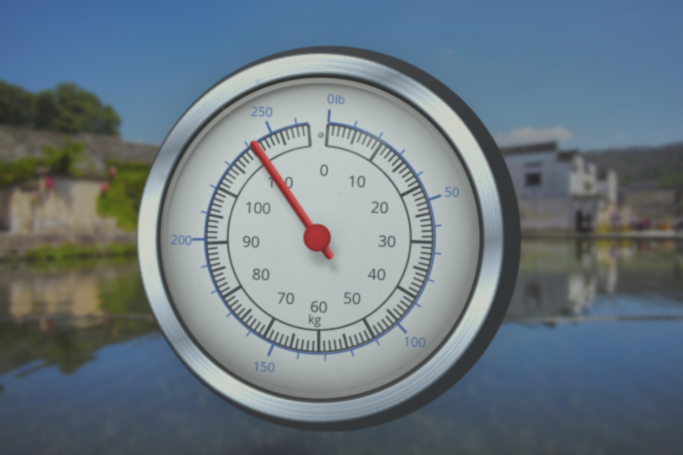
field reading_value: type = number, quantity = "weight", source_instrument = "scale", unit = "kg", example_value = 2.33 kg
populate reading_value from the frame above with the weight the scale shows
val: 110 kg
